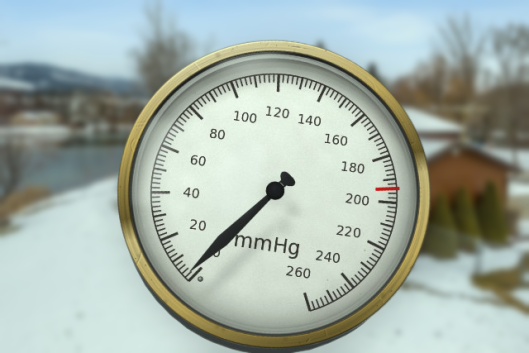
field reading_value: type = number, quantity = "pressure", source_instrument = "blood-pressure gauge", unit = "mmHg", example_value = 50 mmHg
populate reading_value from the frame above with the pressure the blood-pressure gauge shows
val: 2 mmHg
